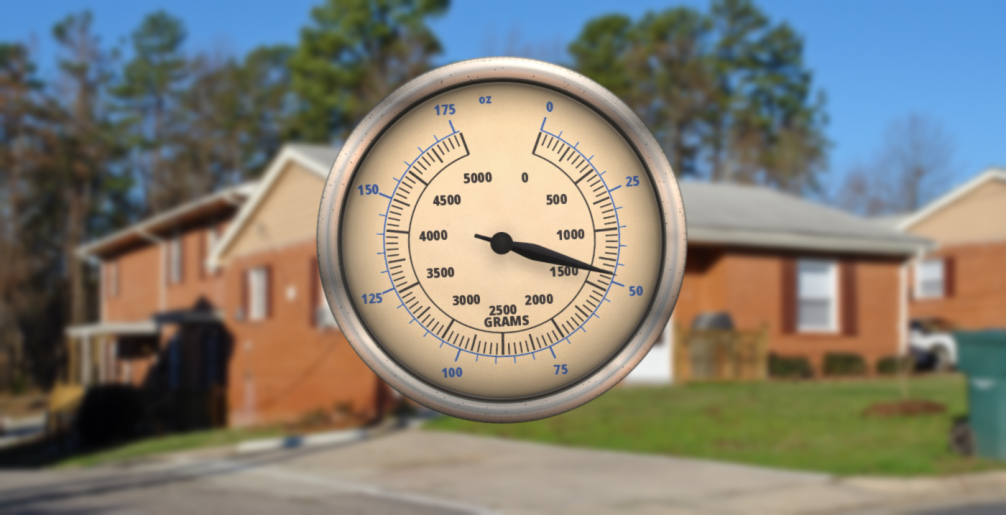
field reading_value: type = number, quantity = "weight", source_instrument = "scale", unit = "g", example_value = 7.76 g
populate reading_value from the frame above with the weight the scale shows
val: 1350 g
